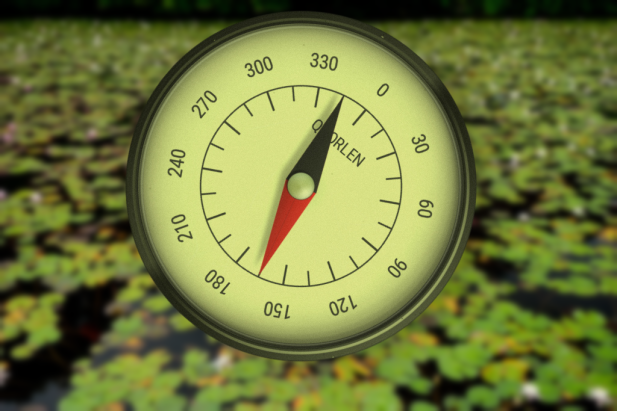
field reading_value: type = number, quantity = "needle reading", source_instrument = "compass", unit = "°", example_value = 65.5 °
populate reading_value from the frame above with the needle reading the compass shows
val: 165 °
